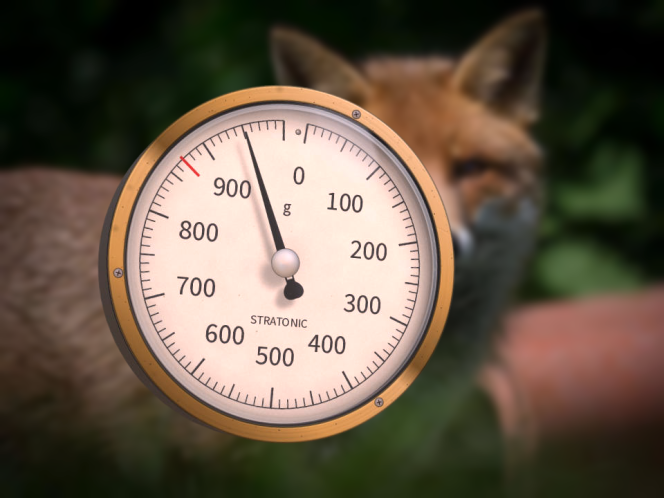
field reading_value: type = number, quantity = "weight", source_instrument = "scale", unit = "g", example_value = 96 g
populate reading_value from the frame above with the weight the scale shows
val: 950 g
